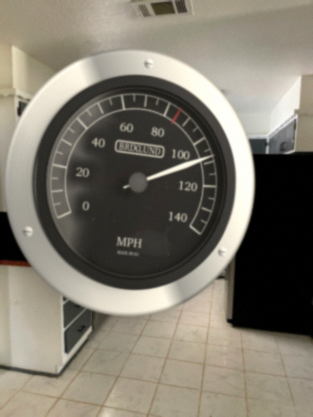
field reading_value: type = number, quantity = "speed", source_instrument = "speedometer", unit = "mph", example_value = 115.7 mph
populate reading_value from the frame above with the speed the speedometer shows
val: 107.5 mph
